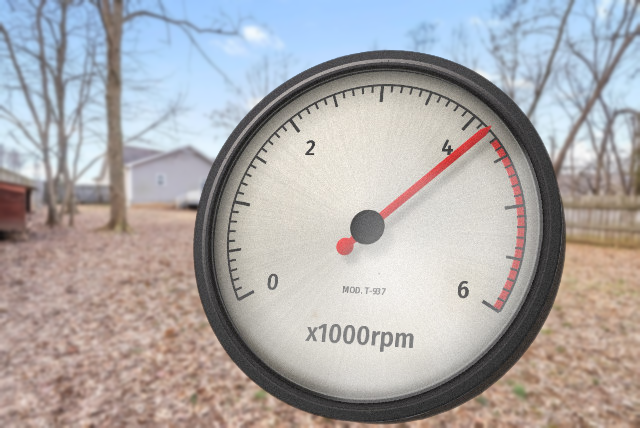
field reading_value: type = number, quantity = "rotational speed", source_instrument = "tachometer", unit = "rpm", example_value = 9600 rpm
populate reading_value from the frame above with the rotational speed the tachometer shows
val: 4200 rpm
